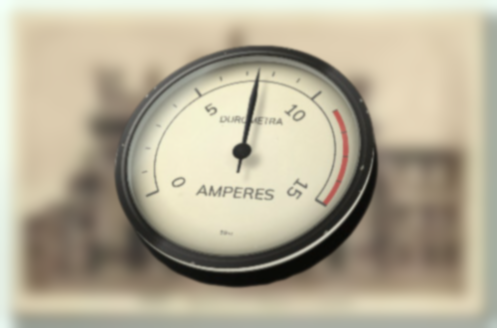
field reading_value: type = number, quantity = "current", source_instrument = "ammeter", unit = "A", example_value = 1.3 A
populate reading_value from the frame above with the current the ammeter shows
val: 7.5 A
